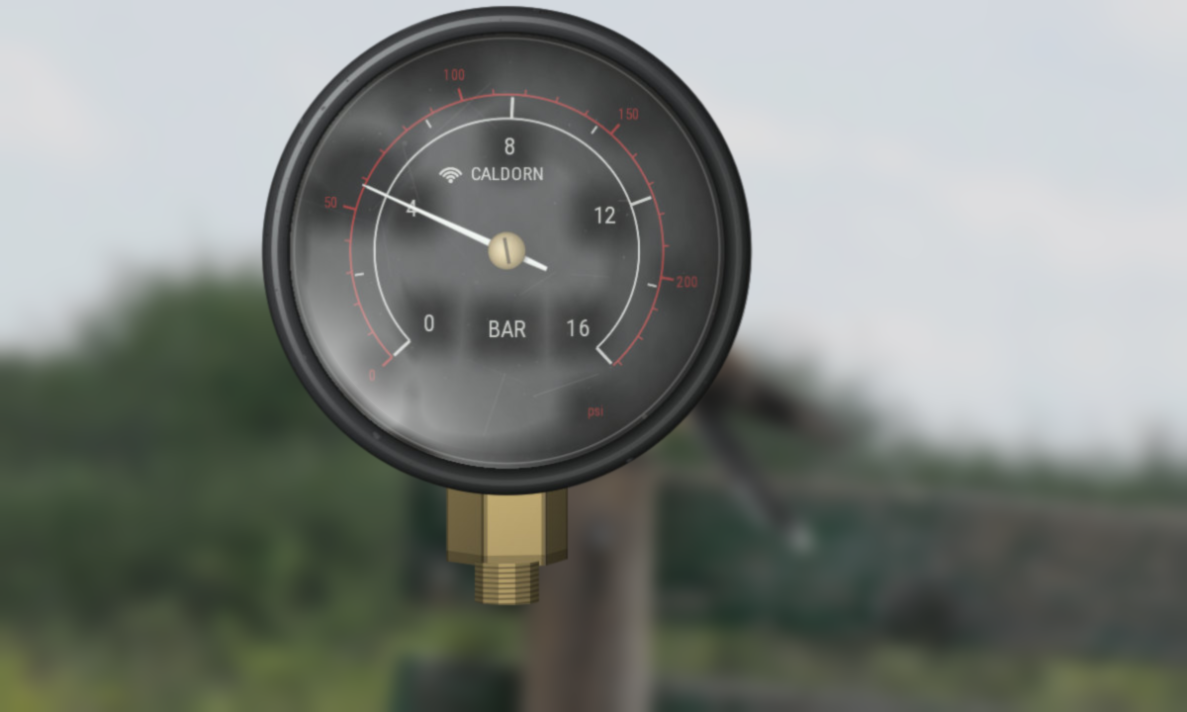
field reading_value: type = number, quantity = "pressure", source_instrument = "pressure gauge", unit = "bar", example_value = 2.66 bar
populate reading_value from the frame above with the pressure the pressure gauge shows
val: 4 bar
